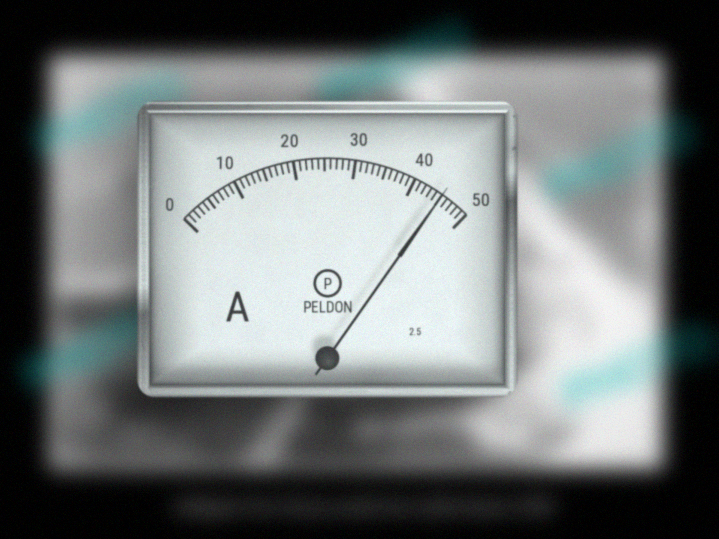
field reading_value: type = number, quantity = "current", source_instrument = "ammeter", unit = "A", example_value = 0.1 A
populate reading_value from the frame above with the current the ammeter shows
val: 45 A
